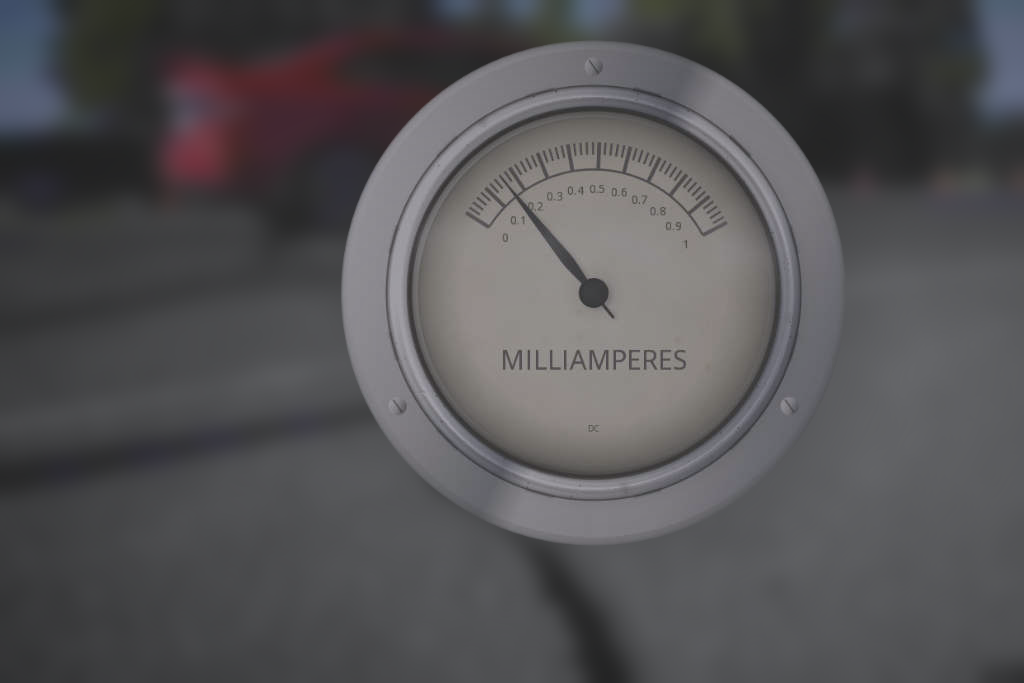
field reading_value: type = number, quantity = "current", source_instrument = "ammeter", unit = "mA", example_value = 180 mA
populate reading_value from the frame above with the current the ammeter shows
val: 0.16 mA
